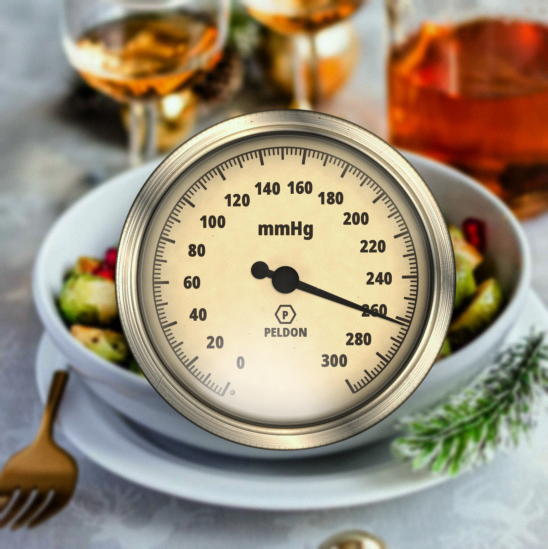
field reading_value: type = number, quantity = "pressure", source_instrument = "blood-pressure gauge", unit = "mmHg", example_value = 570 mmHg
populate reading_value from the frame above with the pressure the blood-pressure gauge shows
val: 262 mmHg
